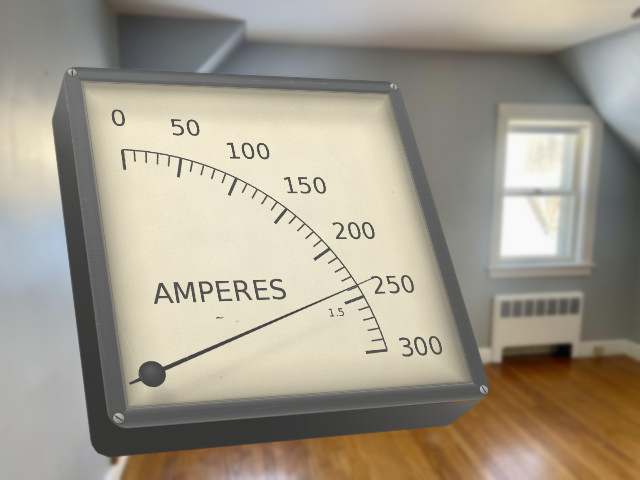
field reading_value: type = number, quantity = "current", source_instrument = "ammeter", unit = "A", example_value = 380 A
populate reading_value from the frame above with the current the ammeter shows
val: 240 A
